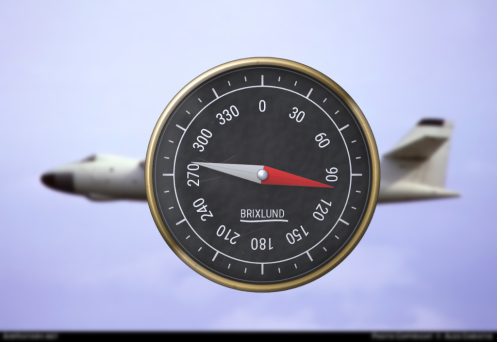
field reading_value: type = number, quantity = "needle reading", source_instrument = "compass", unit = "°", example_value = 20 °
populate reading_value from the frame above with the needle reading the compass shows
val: 100 °
